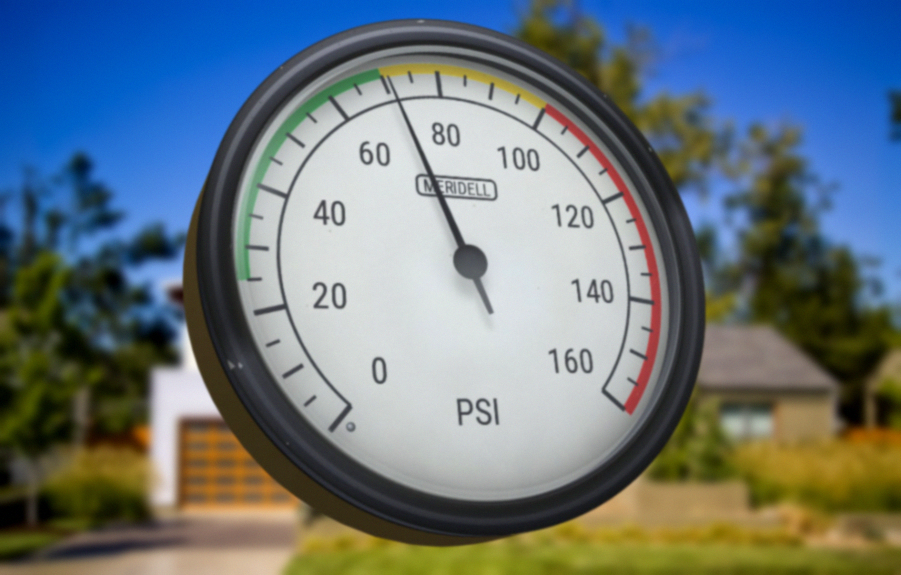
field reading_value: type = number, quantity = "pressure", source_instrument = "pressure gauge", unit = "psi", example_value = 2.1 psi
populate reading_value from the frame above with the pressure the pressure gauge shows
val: 70 psi
